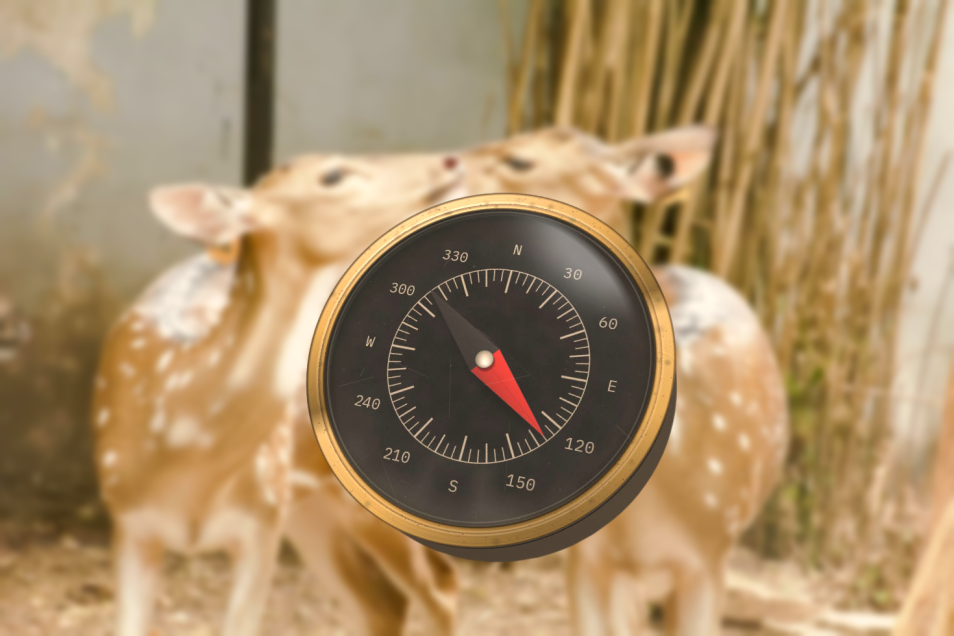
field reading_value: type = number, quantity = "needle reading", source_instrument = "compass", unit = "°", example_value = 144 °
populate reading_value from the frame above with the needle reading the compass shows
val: 130 °
